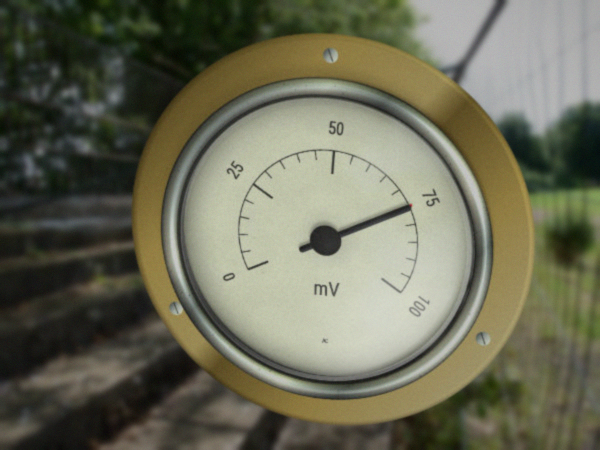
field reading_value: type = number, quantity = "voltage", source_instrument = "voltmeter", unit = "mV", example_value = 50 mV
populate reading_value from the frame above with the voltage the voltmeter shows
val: 75 mV
